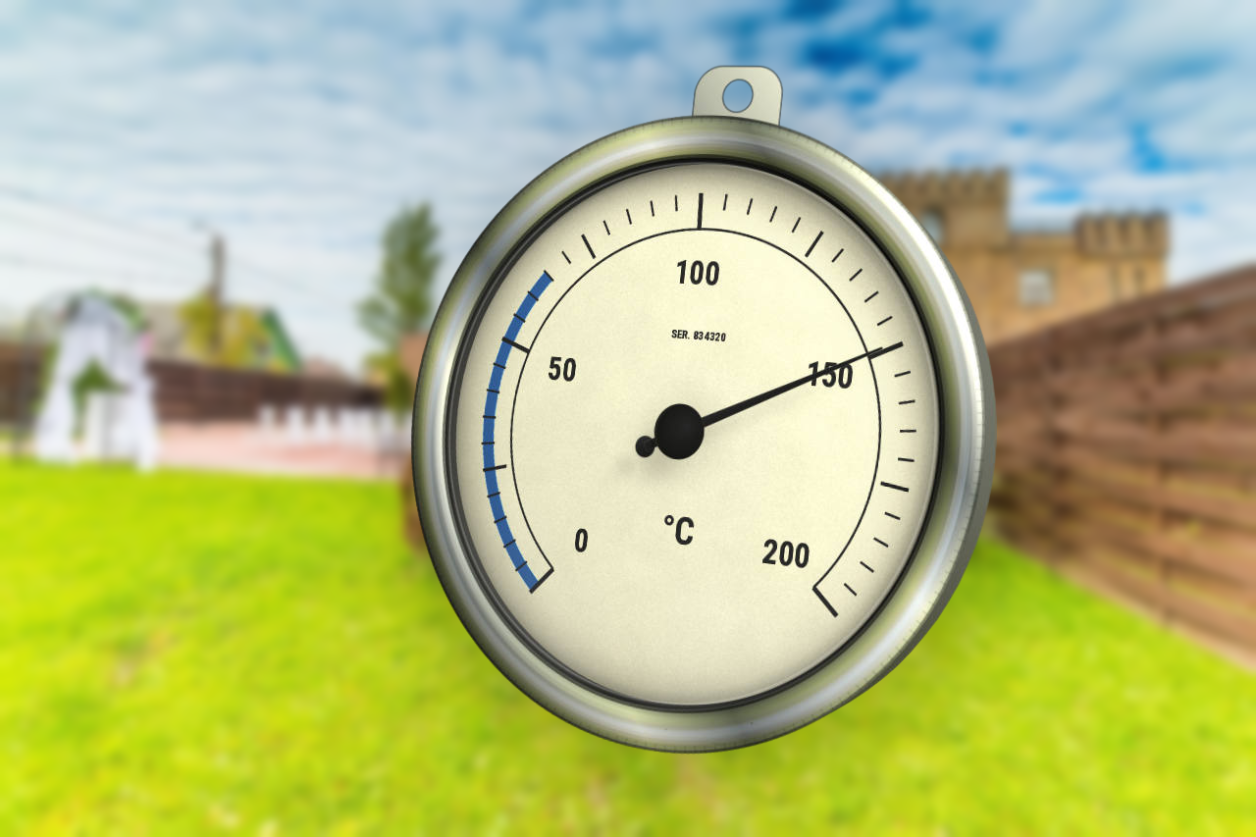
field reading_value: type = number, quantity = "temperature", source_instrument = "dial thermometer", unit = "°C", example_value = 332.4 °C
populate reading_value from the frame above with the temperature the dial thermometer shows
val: 150 °C
